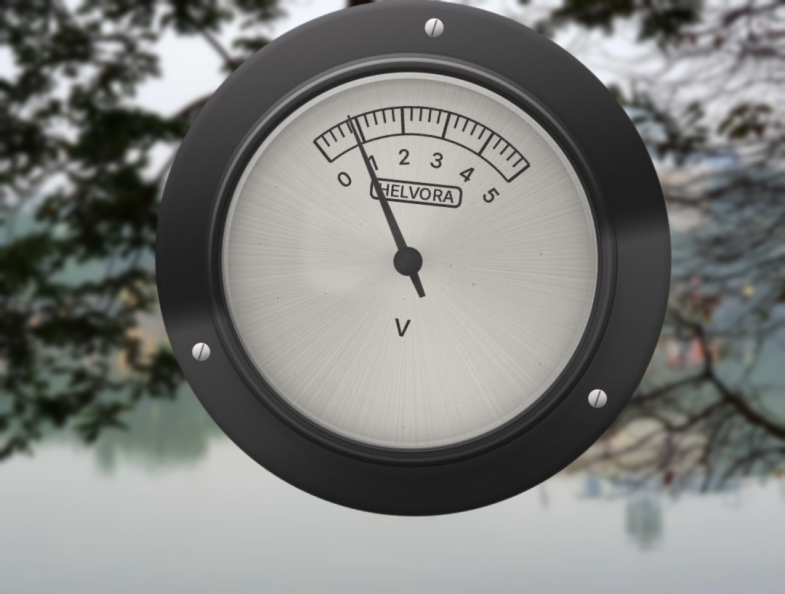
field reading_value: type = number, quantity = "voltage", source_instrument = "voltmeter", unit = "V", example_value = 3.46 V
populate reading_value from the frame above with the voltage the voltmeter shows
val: 0.9 V
